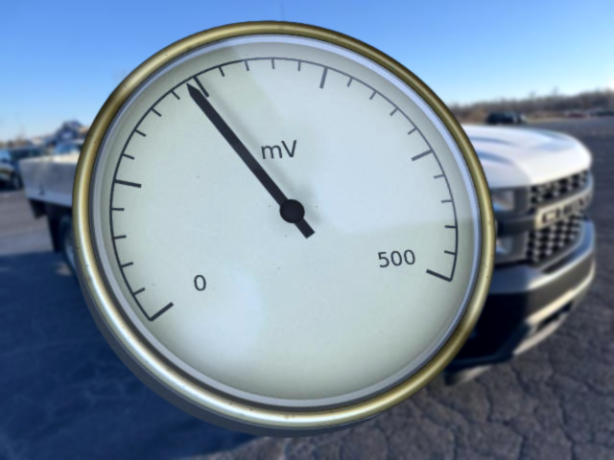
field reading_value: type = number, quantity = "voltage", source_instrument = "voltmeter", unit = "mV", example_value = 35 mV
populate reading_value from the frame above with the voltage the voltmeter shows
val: 190 mV
